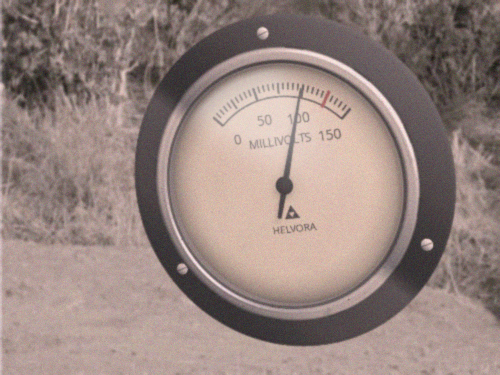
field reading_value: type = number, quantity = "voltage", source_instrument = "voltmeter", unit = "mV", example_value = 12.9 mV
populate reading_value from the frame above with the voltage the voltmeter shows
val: 100 mV
